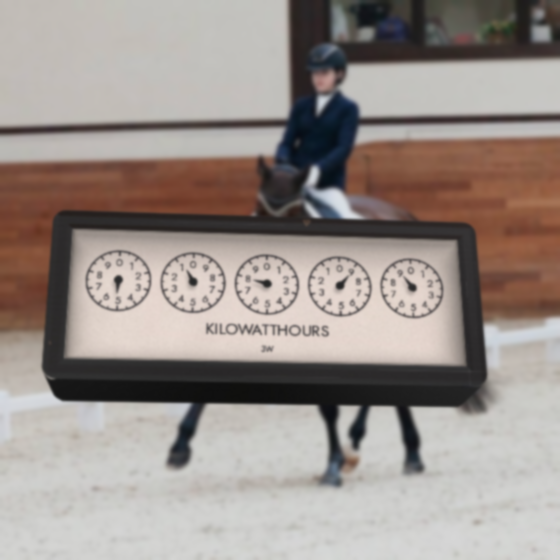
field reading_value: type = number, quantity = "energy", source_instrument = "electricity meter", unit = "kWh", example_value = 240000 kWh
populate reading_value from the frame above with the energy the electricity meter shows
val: 50789 kWh
